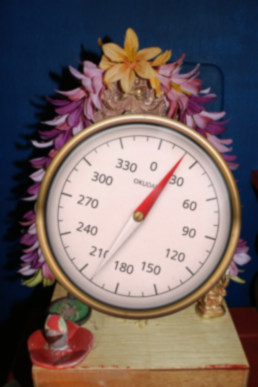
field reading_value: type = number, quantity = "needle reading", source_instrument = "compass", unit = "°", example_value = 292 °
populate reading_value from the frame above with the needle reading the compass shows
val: 20 °
